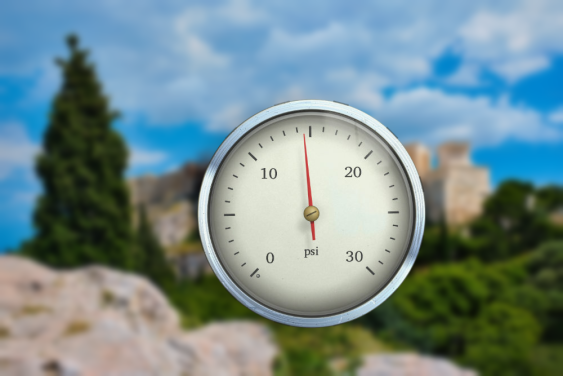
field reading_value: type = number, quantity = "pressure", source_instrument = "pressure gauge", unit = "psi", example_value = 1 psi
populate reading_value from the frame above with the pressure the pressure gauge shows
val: 14.5 psi
